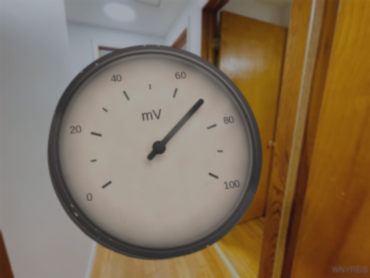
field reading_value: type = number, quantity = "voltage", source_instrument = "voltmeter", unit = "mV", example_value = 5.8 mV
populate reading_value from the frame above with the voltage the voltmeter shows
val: 70 mV
